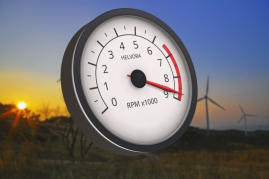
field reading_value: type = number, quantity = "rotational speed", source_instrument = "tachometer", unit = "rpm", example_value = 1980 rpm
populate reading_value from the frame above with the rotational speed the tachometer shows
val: 8750 rpm
